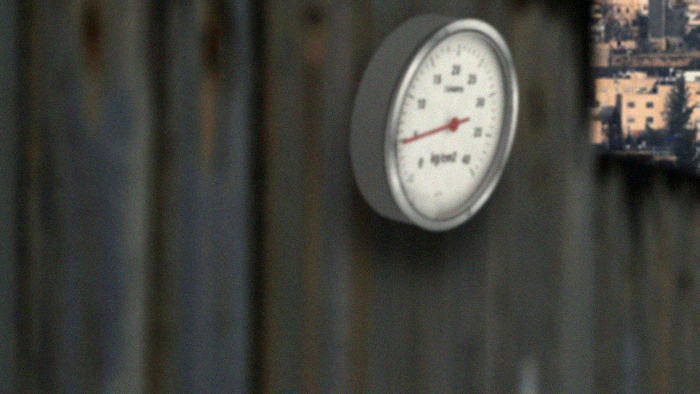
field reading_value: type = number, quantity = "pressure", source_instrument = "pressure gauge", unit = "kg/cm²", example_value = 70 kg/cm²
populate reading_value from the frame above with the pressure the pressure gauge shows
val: 5 kg/cm²
